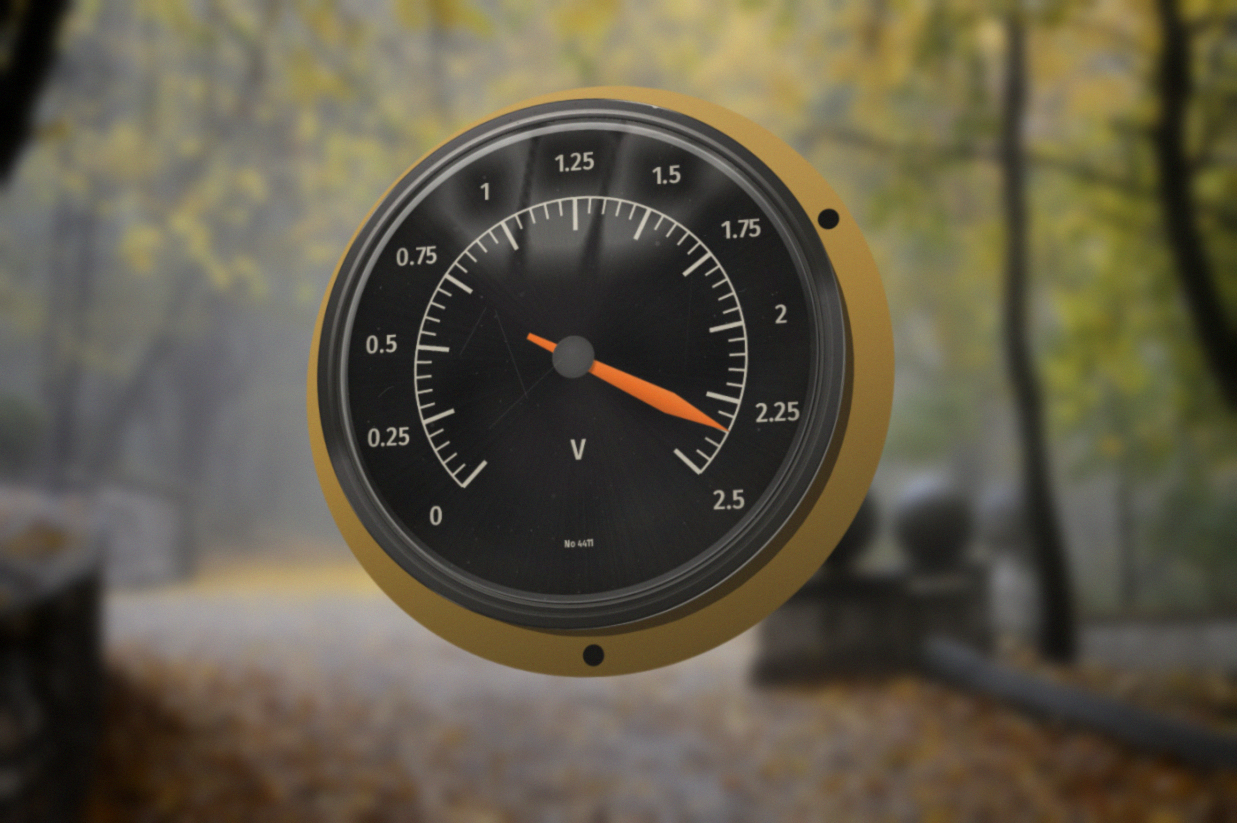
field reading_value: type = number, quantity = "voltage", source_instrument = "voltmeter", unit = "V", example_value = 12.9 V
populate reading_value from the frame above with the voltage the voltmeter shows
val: 2.35 V
